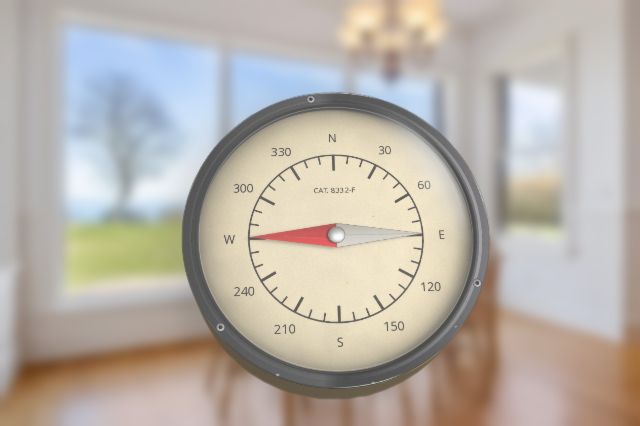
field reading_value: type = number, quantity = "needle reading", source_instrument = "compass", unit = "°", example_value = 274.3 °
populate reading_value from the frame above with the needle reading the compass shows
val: 270 °
